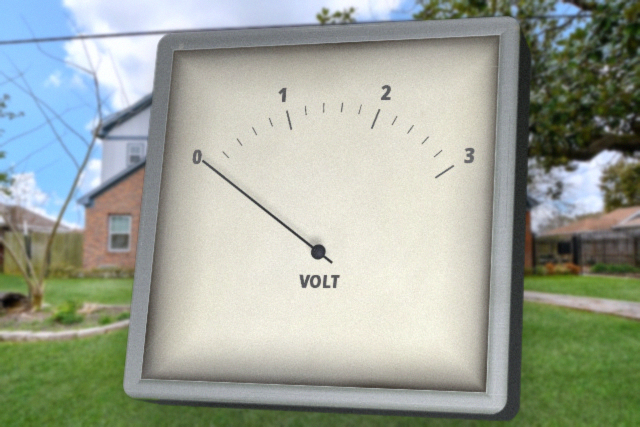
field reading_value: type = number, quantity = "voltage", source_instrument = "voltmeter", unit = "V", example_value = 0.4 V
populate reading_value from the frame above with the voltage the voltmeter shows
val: 0 V
